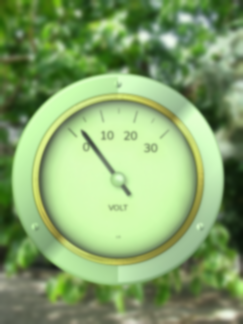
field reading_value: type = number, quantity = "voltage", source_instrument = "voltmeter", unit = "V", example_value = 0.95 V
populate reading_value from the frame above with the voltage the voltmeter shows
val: 2.5 V
